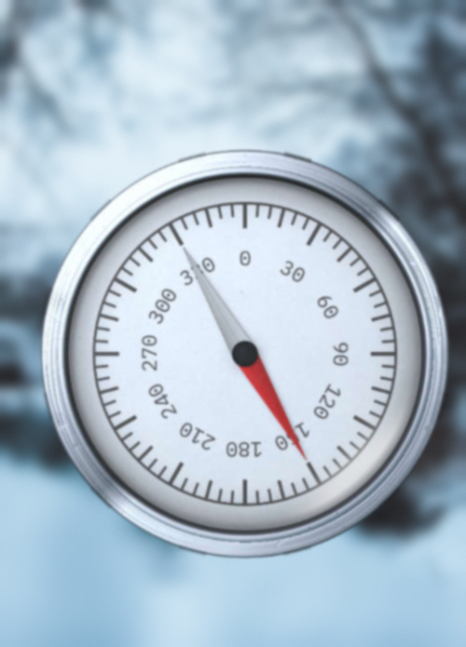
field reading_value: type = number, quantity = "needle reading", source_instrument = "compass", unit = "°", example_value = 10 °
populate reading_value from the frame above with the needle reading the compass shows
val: 150 °
